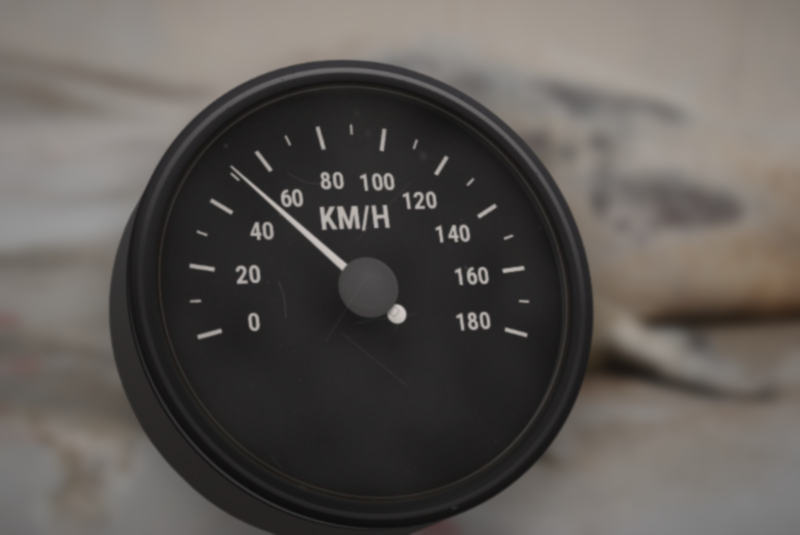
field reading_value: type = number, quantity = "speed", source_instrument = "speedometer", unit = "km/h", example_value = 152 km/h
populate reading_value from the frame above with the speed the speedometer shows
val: 50 km/h
